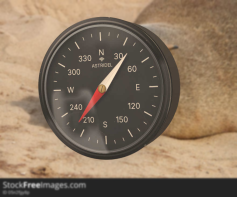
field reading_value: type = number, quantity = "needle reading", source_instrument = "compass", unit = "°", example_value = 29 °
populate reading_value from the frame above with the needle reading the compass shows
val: 220 °
